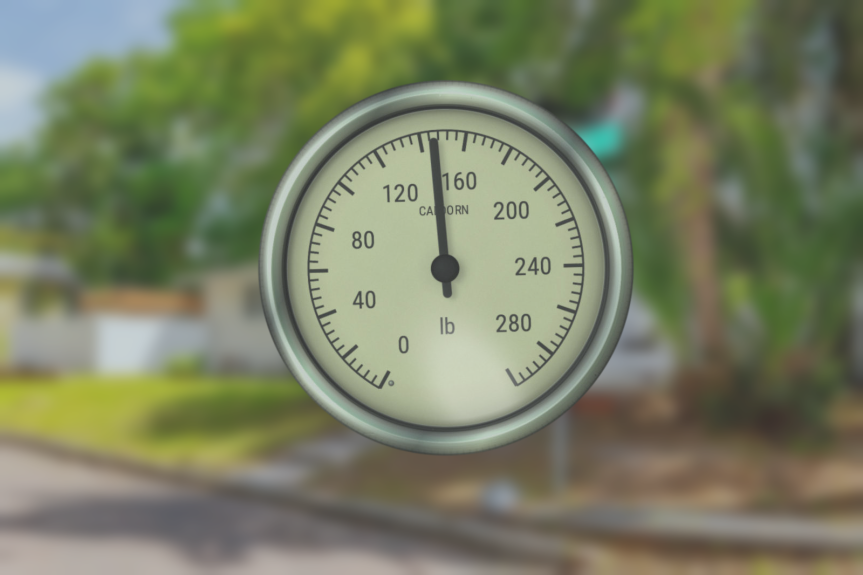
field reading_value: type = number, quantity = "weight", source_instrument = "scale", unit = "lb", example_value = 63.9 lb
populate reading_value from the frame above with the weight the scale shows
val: 146 lb
